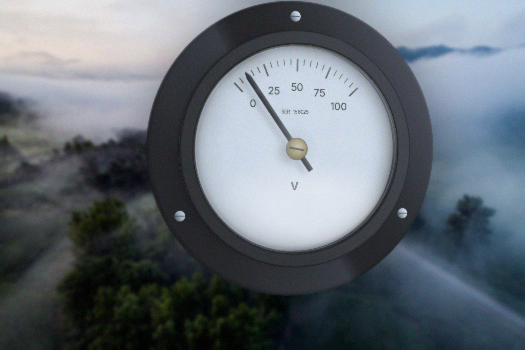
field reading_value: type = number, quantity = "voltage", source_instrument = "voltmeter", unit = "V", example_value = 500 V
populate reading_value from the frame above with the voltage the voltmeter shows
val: 10 V
